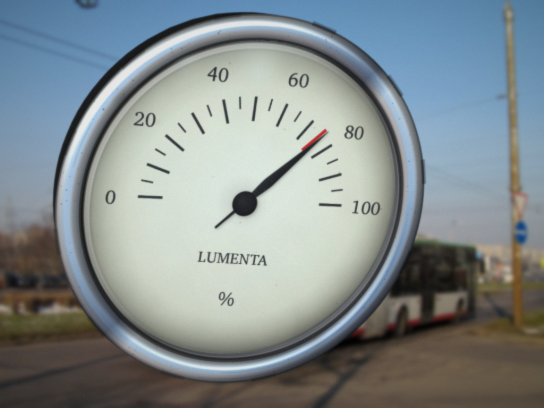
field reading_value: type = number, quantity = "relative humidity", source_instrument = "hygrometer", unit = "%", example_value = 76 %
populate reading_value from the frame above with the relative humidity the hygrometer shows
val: 75 %
